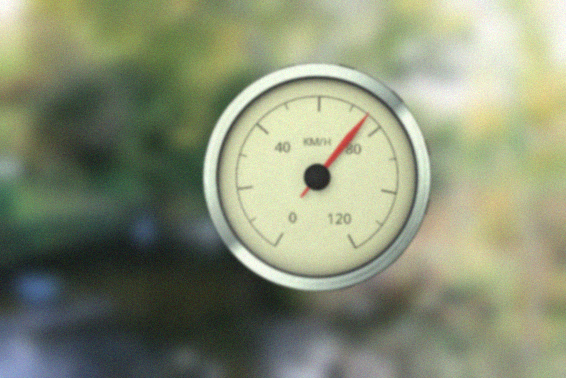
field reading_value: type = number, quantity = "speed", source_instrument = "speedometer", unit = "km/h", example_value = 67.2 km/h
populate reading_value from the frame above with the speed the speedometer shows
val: 75 km/h
